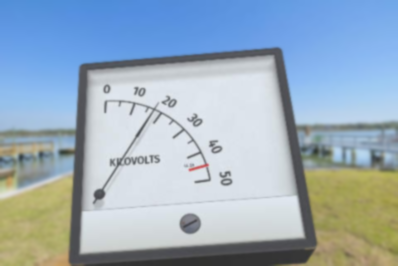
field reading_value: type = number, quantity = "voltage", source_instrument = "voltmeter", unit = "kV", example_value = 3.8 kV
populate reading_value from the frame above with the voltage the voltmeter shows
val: 17.5 kV
